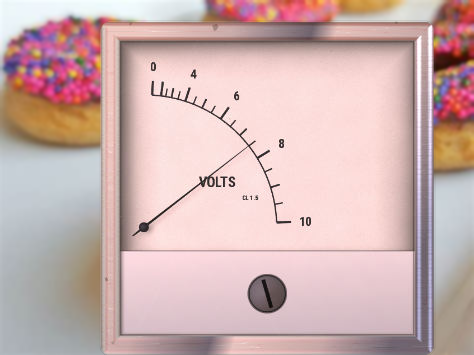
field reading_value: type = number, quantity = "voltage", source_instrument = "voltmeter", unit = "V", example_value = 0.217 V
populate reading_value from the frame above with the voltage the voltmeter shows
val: 7.5 V
